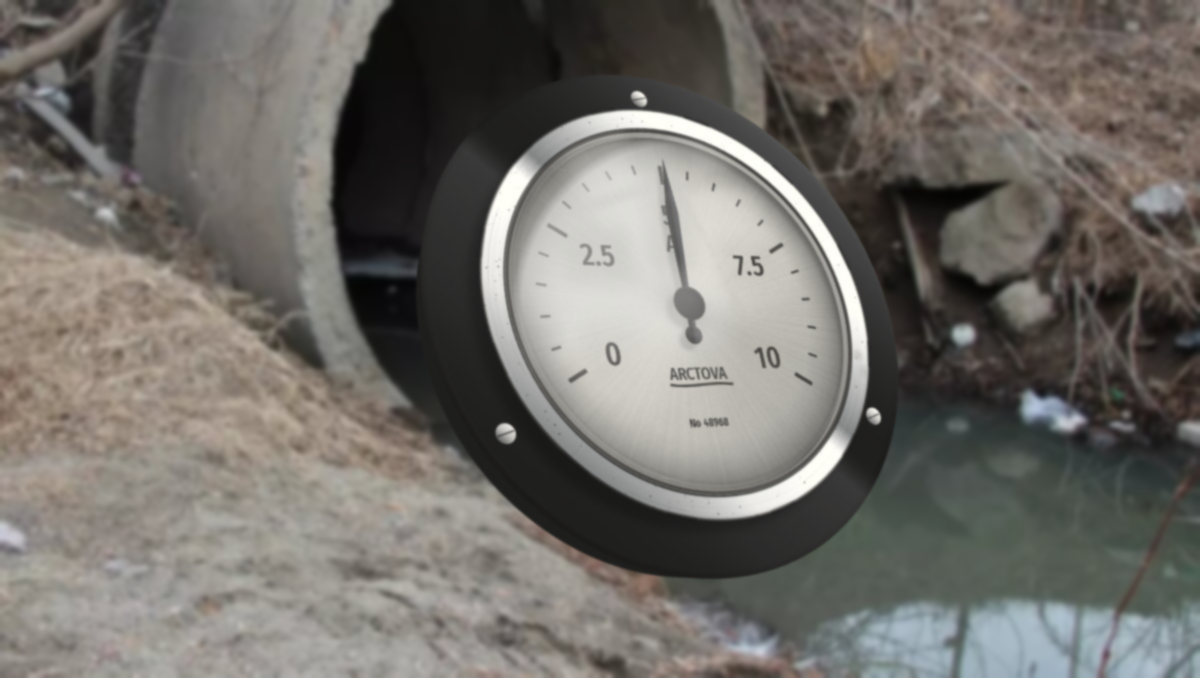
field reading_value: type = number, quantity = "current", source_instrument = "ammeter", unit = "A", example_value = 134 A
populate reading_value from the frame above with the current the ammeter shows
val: 5 A
